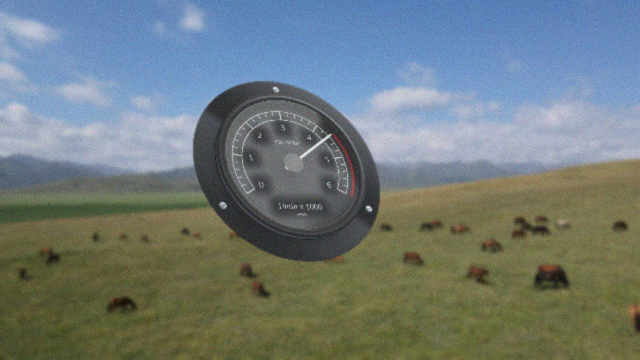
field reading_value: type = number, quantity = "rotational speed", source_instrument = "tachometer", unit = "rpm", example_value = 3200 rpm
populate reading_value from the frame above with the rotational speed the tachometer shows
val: 4400 rpm
